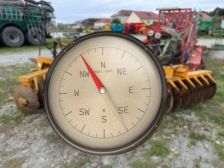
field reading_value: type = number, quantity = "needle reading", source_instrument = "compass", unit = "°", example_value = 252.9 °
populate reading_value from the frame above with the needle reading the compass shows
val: 330 °
